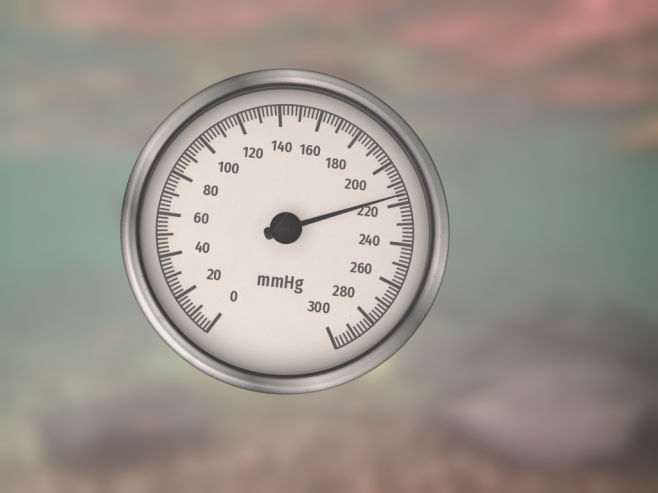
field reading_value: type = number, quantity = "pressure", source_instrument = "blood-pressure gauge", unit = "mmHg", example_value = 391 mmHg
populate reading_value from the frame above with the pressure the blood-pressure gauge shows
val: 216 mmHg
